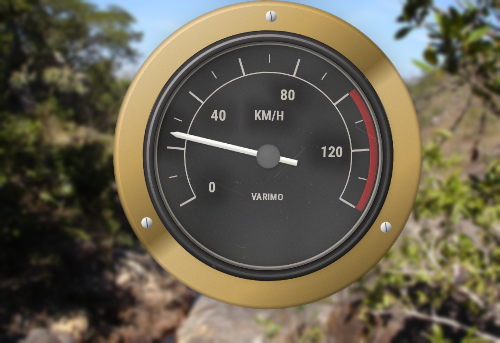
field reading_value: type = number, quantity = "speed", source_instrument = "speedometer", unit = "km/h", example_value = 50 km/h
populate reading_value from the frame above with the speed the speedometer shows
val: 25 km/h
